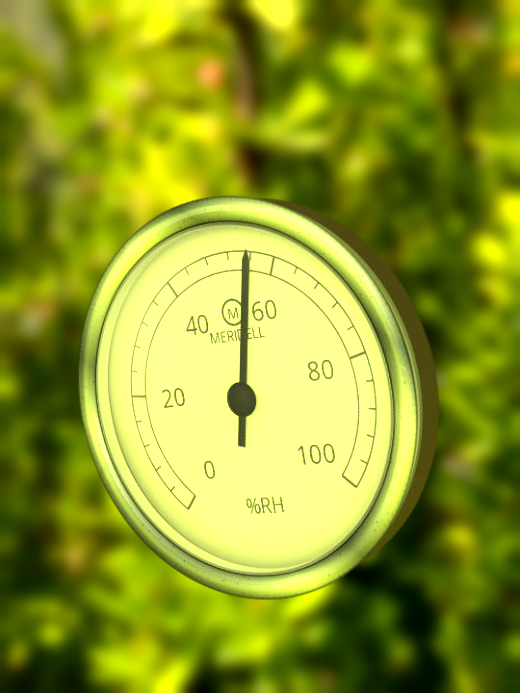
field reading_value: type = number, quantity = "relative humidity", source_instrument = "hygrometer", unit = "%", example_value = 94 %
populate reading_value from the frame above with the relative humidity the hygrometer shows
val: 56 %
